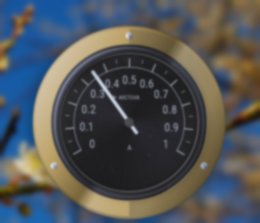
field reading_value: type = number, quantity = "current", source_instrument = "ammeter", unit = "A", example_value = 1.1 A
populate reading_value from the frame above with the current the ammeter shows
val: 0.35 A
